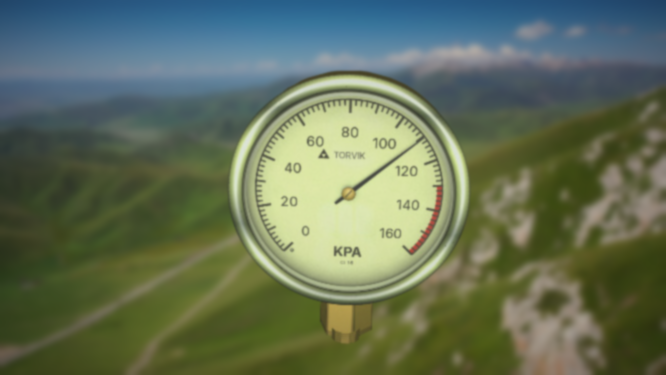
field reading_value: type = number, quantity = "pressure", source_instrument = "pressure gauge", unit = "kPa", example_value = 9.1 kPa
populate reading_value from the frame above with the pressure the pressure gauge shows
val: 110 kPa
